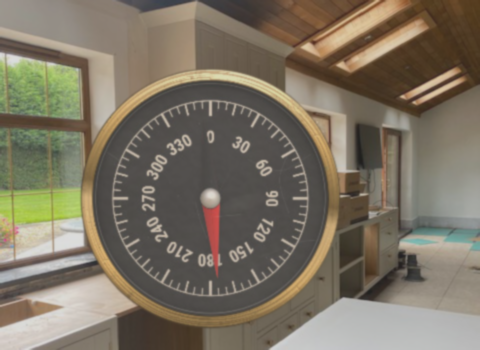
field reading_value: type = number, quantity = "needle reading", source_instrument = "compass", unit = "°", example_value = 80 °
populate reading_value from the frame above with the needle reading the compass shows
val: 175 °
